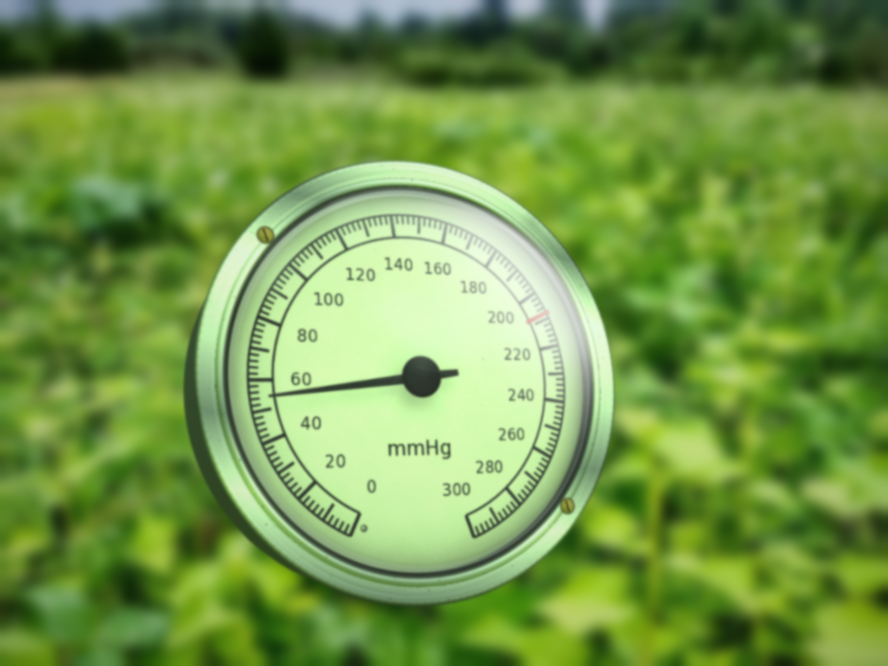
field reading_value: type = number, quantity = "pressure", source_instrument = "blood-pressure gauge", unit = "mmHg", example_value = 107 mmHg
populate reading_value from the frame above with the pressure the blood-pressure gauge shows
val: 54 mmHg
